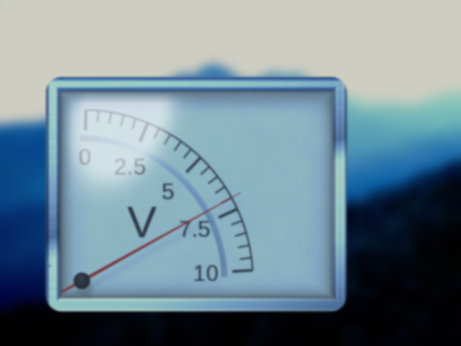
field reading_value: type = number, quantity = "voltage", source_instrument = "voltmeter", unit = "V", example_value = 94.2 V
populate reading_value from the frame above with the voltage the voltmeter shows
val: 7 V
